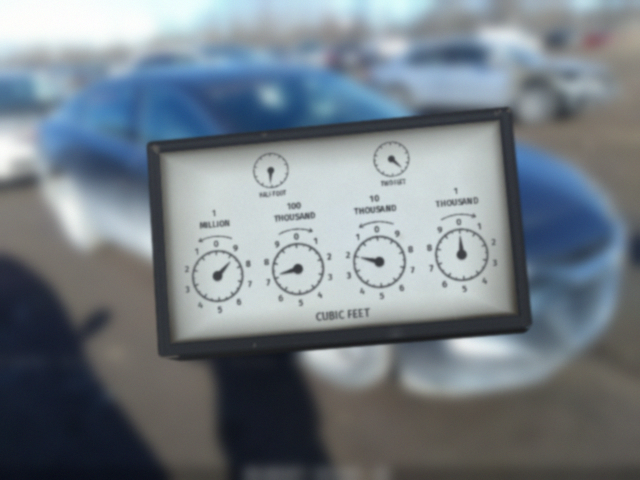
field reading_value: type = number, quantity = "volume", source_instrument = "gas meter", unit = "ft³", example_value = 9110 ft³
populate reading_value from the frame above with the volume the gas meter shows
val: 872000 ft³
